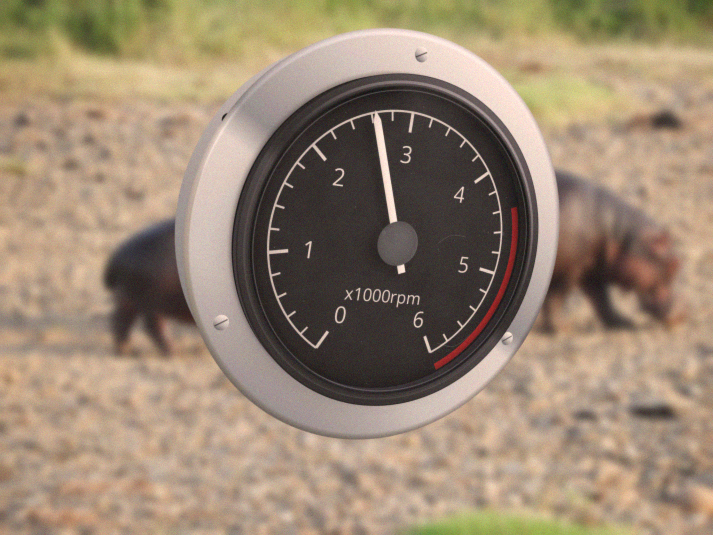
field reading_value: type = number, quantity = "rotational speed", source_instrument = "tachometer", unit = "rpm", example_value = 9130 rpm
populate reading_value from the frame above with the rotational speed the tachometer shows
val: 2600 rpm
